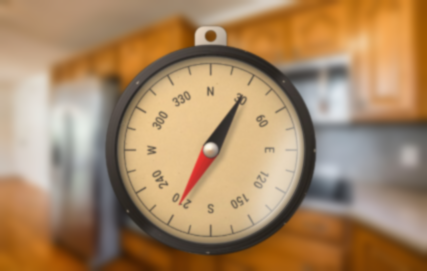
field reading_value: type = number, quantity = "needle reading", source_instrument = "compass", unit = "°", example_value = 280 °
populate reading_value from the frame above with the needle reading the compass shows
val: 210 °
